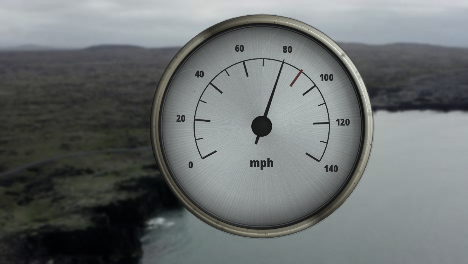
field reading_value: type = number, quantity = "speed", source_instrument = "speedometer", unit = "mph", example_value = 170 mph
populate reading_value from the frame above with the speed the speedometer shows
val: 80 mph
